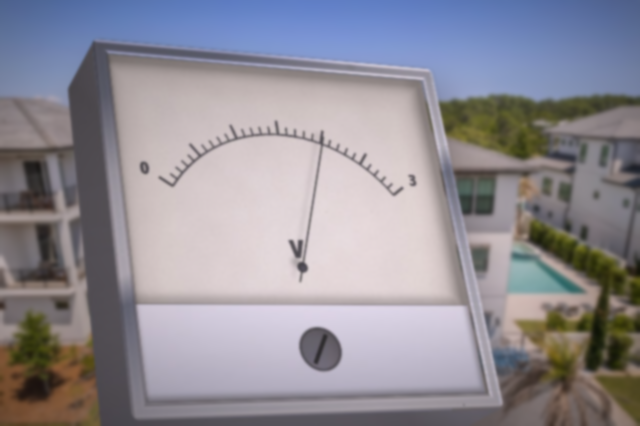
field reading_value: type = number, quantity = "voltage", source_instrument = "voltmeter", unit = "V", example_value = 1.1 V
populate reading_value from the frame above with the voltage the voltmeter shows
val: 2 V
